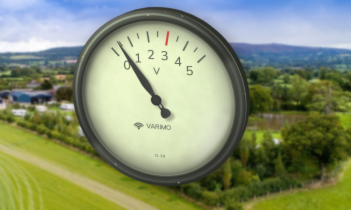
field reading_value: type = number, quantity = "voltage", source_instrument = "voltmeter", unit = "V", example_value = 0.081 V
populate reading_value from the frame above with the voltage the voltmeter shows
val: 0.5 V
